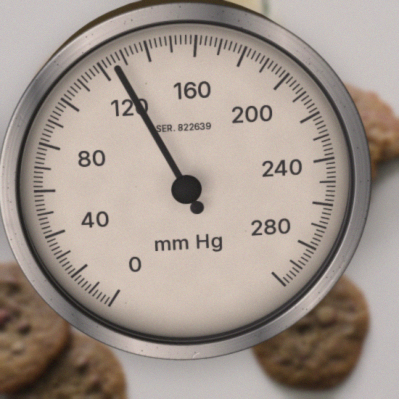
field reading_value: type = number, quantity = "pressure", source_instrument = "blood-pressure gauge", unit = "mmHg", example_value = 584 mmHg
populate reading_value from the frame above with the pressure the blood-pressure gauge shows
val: 126 mmHg
